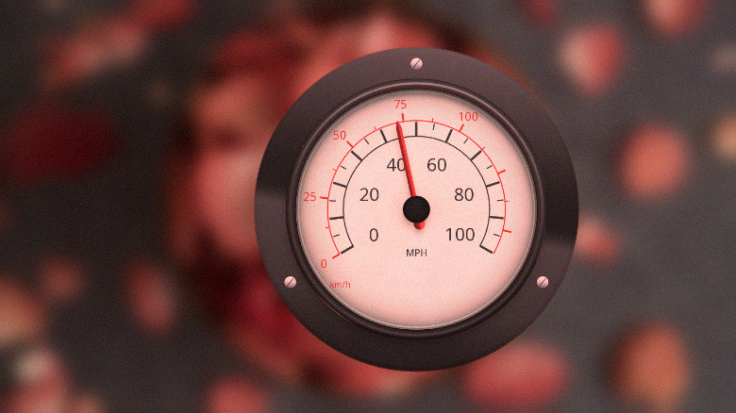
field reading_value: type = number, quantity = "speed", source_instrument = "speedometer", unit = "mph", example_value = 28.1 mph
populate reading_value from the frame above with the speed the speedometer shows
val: 45 mph
